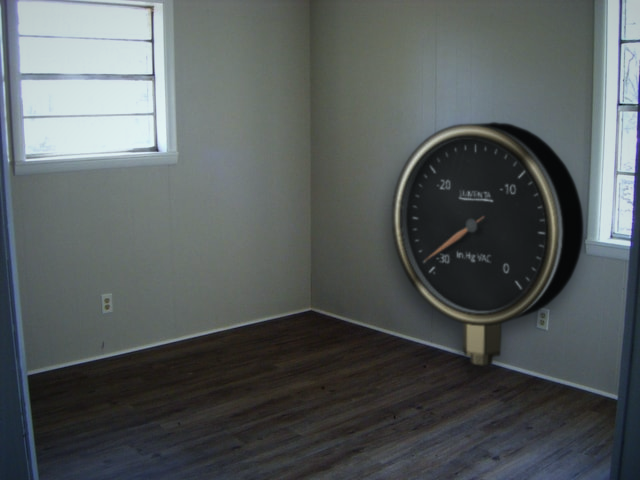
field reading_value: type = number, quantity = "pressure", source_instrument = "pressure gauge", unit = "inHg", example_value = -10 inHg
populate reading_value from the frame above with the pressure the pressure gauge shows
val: -29 inHg
